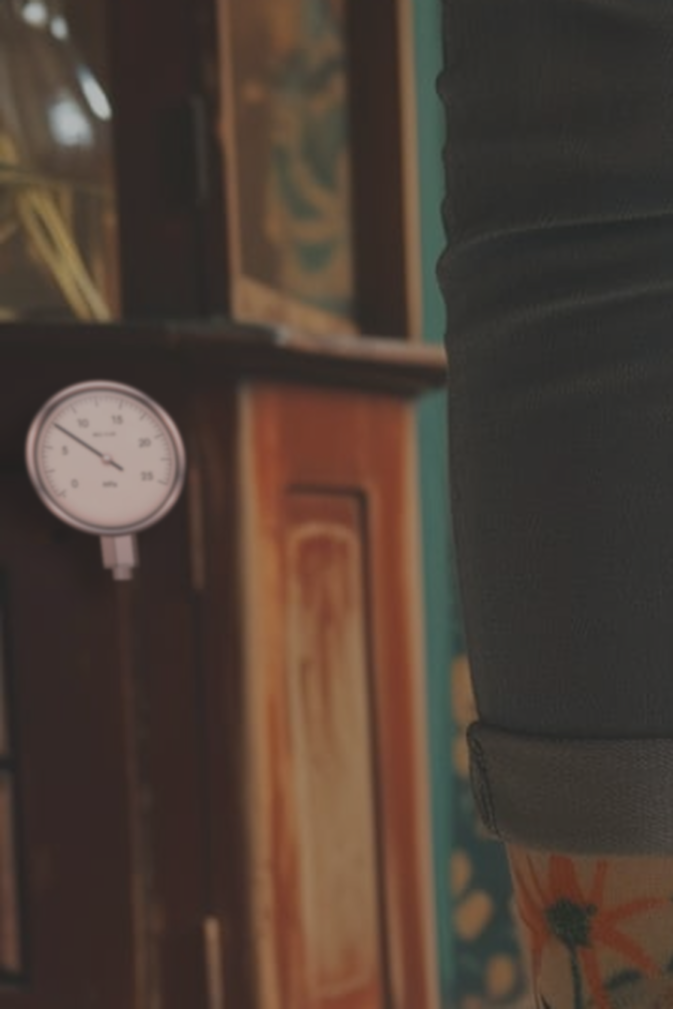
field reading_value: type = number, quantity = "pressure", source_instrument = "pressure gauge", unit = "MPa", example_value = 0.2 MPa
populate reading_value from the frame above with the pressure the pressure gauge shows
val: 7.5 MPa
